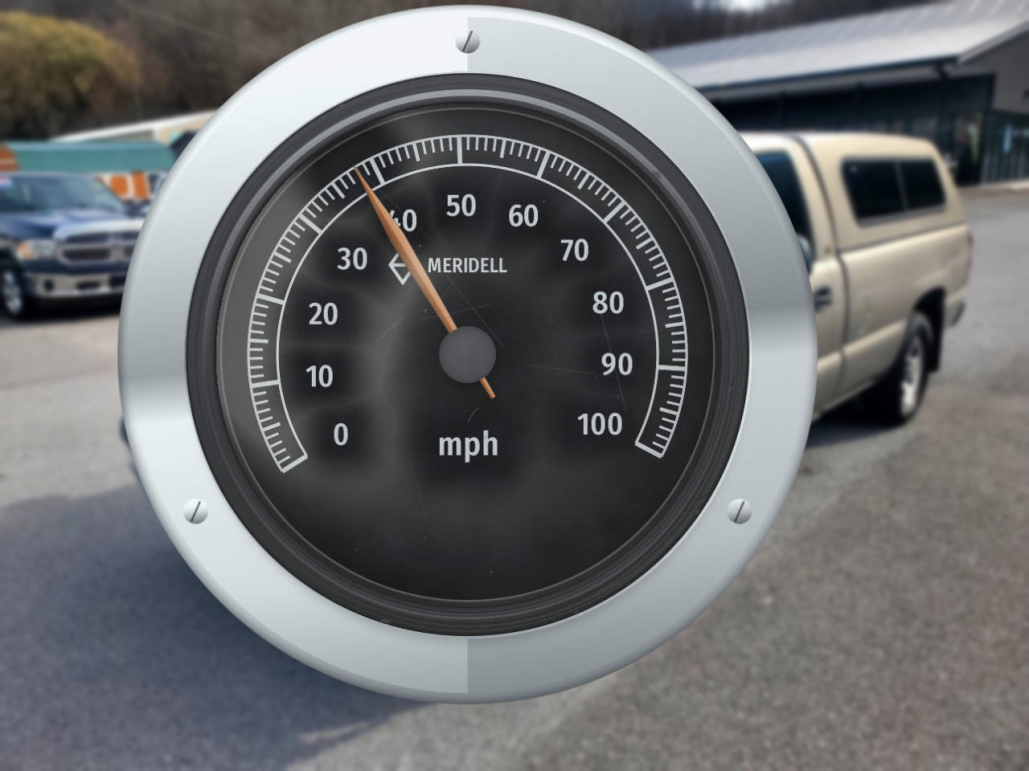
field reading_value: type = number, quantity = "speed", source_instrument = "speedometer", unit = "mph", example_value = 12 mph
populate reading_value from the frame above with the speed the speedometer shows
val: 38 mph
